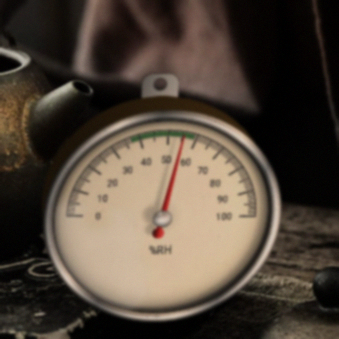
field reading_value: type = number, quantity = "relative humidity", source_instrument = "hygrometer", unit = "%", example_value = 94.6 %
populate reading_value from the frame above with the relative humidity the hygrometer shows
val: 55 %
